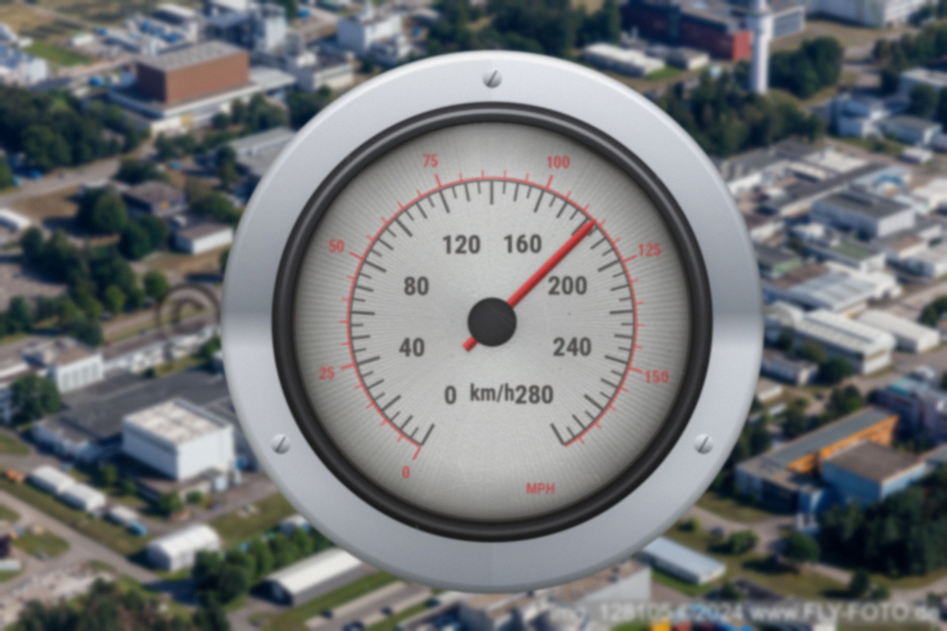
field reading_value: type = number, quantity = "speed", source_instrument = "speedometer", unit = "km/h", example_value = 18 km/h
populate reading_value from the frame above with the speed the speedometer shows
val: 182.5 km/h
